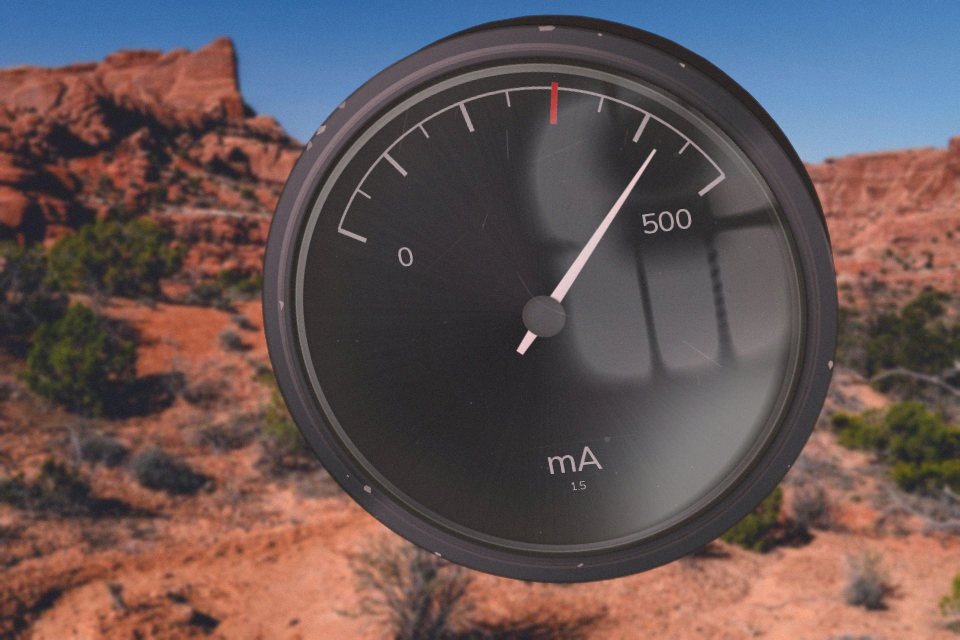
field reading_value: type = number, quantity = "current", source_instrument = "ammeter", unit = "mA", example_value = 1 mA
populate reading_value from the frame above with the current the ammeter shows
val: 425 mA
